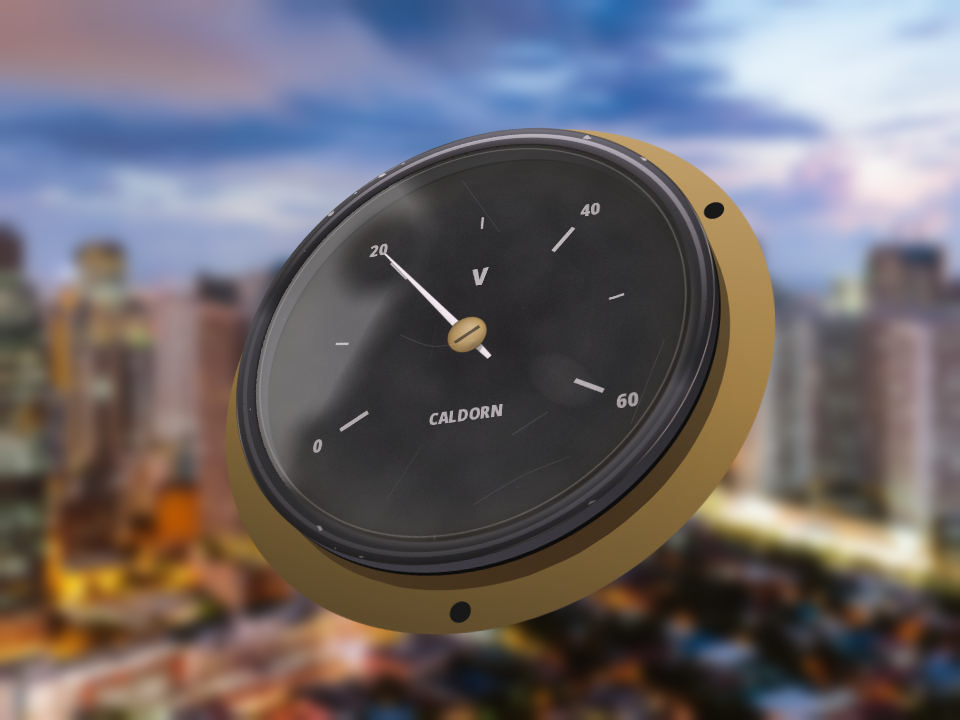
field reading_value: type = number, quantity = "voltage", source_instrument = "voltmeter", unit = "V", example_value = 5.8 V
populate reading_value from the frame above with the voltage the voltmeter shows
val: 20 V
